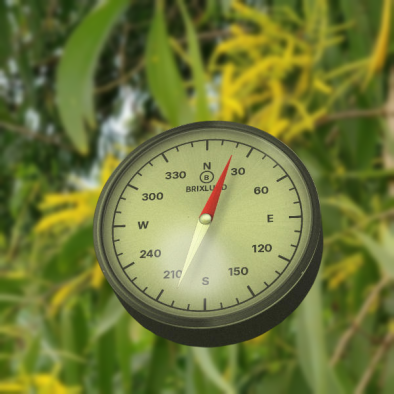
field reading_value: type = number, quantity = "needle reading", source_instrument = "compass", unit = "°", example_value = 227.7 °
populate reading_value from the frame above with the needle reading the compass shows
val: 20 °
